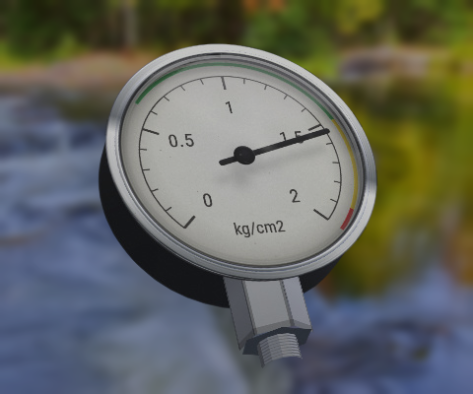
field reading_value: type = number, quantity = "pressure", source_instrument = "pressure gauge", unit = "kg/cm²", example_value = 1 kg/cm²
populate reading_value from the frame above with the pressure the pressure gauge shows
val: 1.55 kg/cm²
